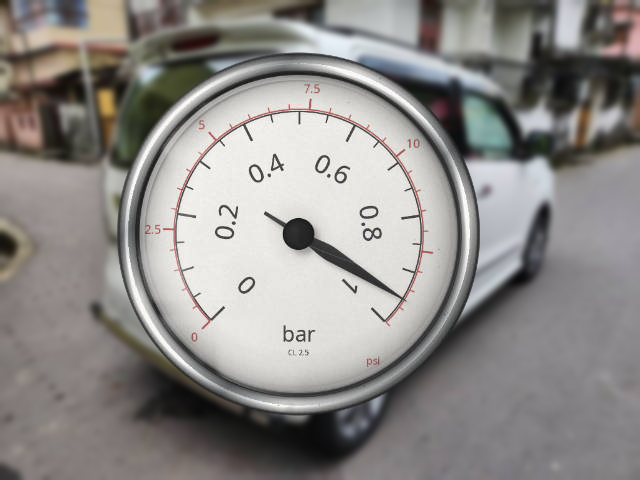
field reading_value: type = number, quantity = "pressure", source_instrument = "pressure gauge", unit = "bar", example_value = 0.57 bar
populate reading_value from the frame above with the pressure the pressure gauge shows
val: 0.95 bar
